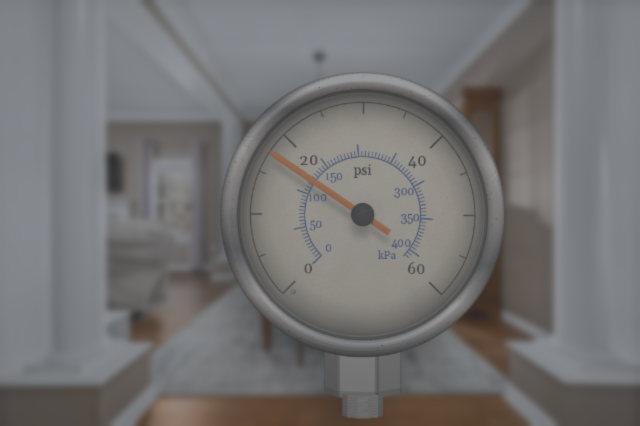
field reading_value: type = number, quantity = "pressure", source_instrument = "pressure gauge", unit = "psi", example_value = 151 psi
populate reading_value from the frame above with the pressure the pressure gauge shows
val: 17.5 psi
